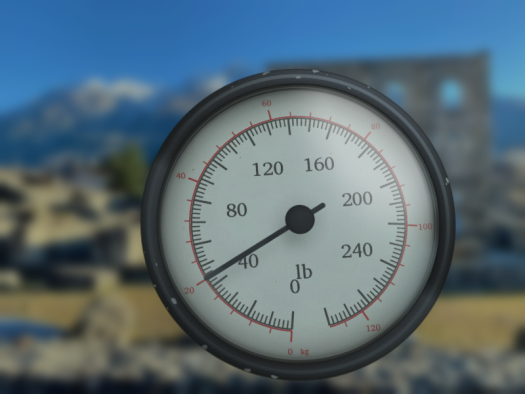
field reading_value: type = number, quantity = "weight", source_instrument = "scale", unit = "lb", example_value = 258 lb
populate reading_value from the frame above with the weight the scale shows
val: 44 lb
